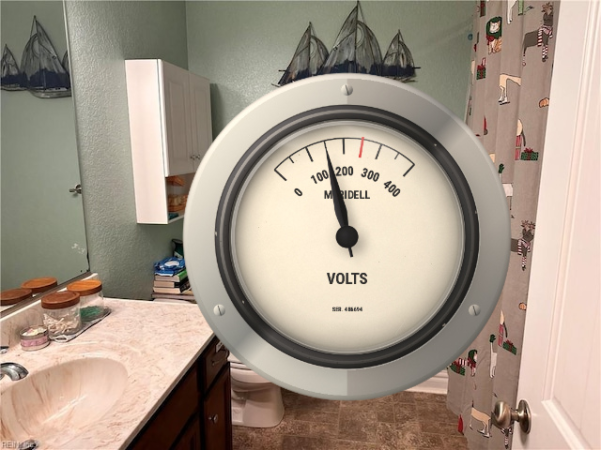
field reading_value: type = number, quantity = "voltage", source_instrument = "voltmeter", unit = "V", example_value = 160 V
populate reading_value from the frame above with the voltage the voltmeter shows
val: 150 V
